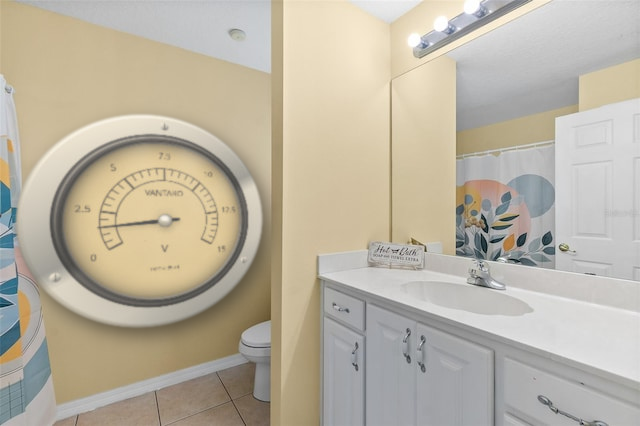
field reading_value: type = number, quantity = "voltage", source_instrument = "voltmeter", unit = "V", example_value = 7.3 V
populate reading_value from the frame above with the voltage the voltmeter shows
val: 1.5 V
